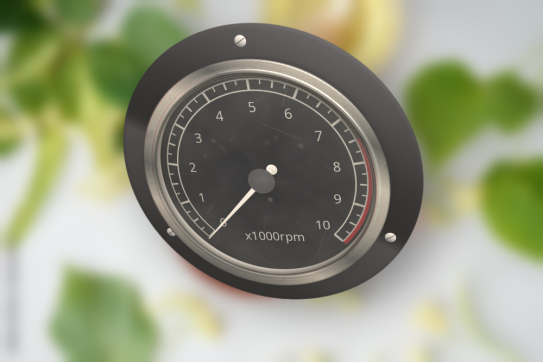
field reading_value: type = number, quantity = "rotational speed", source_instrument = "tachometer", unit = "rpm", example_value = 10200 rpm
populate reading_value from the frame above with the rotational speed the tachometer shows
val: 0 rpm
